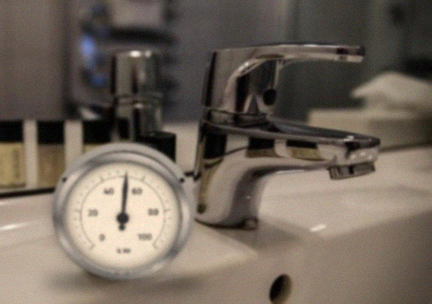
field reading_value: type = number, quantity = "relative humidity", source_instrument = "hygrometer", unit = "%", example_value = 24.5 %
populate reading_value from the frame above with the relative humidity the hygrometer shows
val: 52 %
